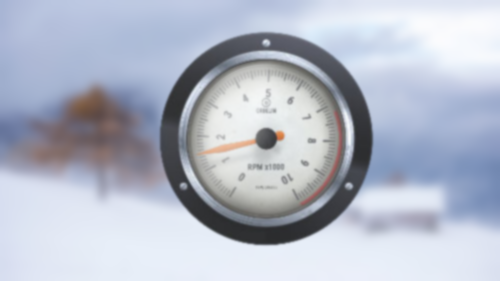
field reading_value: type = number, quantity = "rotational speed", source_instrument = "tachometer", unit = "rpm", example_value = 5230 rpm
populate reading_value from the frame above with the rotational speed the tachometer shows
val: 1500 rpm
